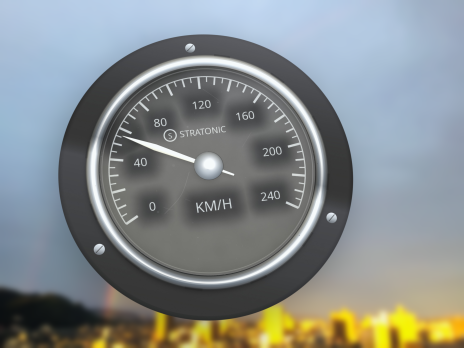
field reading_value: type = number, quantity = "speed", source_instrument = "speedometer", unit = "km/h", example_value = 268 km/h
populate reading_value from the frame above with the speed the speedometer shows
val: 55 km/h
